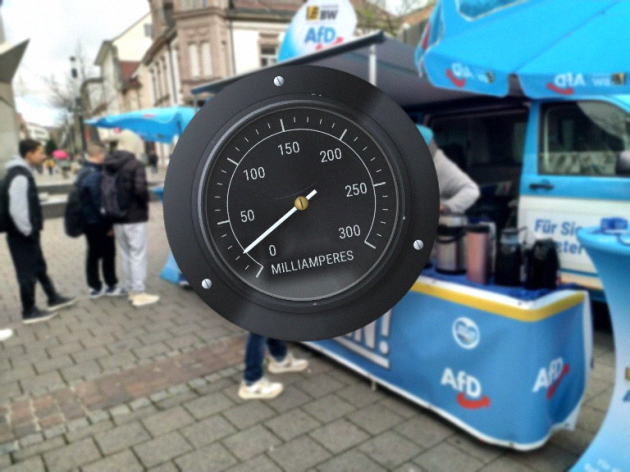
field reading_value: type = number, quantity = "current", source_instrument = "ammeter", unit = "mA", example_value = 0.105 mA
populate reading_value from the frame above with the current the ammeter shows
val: 20 mA
